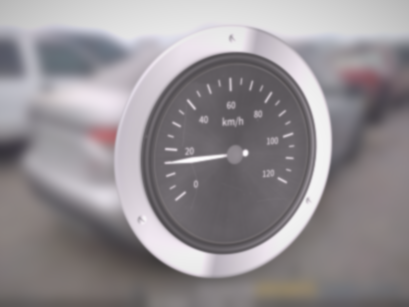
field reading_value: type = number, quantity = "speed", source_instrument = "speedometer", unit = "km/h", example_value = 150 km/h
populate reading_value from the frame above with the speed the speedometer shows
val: 15 km/h
